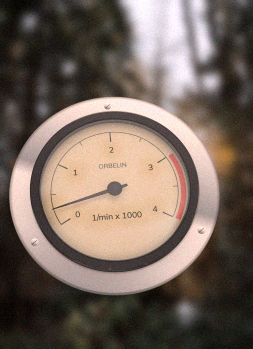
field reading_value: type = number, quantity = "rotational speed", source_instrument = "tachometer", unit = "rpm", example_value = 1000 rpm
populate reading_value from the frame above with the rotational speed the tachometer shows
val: 250 rpm
